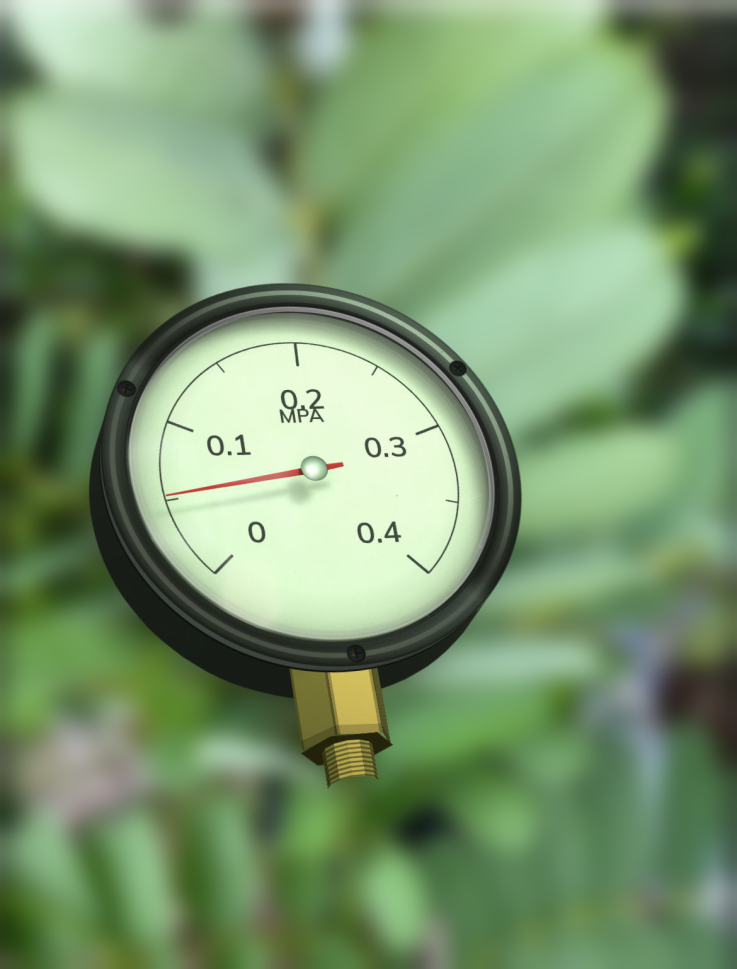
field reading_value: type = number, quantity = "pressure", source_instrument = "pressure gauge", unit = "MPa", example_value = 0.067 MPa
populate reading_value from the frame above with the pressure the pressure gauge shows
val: 0.05 MPa
